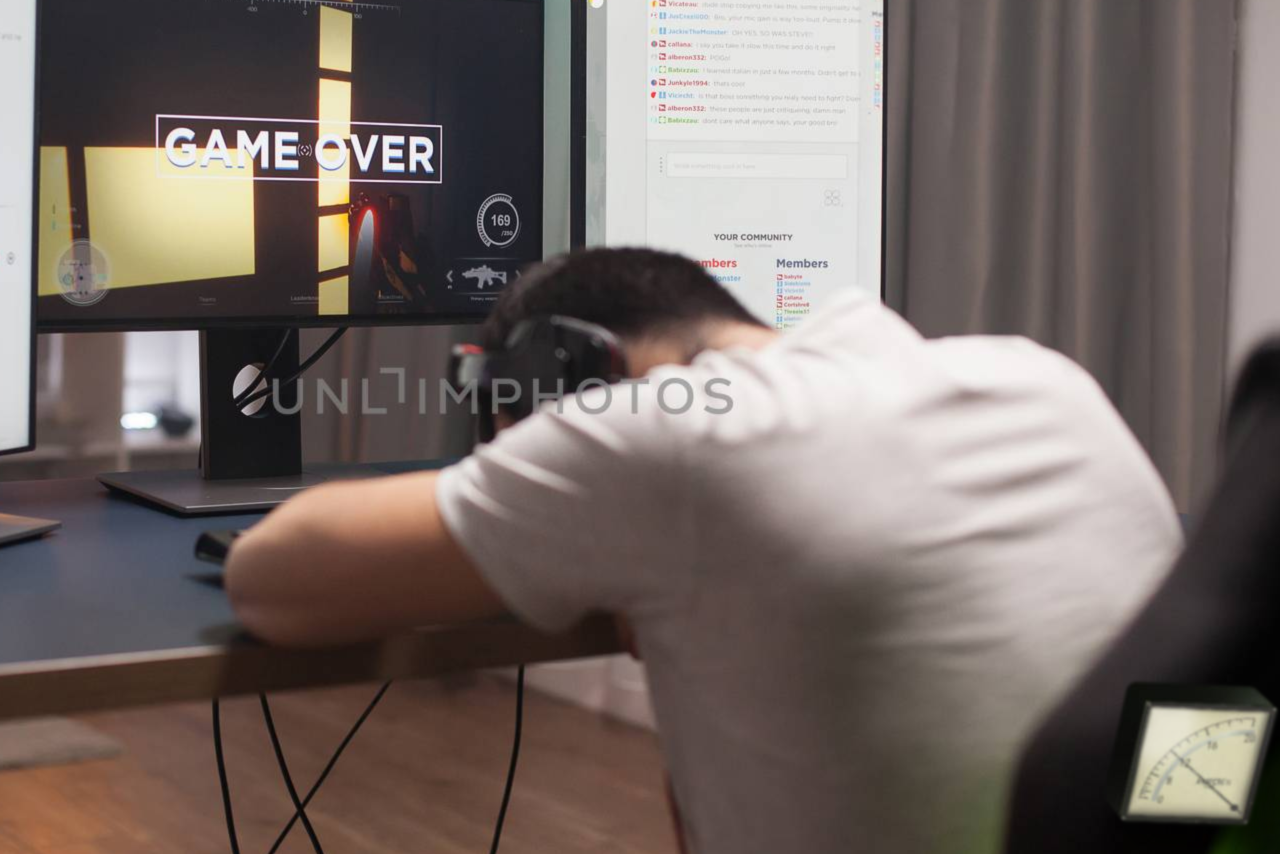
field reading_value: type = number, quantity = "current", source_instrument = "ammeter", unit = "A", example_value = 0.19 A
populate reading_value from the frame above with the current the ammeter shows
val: 12 A
